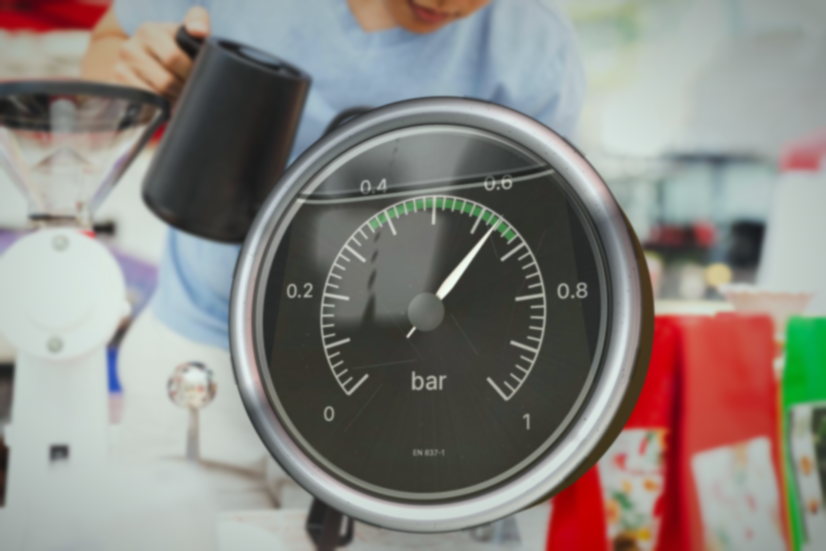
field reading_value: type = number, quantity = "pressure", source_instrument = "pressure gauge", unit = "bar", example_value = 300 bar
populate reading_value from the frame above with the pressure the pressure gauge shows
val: 0.64 bar
